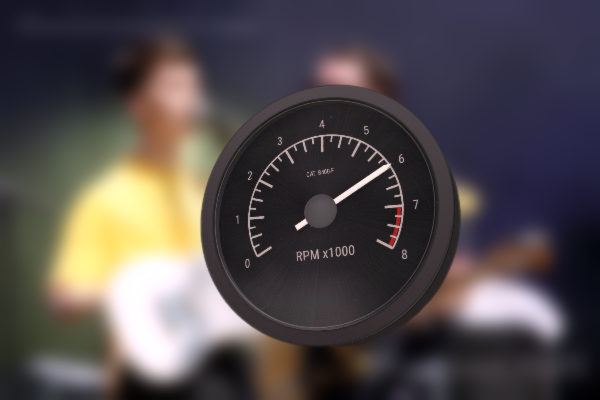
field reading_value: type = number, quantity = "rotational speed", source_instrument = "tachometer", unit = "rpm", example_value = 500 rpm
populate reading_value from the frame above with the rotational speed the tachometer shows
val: 6000 rpm
